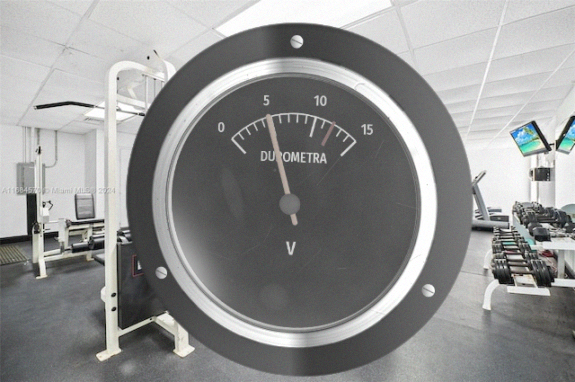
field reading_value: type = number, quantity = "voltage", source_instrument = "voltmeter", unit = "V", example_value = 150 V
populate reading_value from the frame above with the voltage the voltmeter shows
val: 5 V
